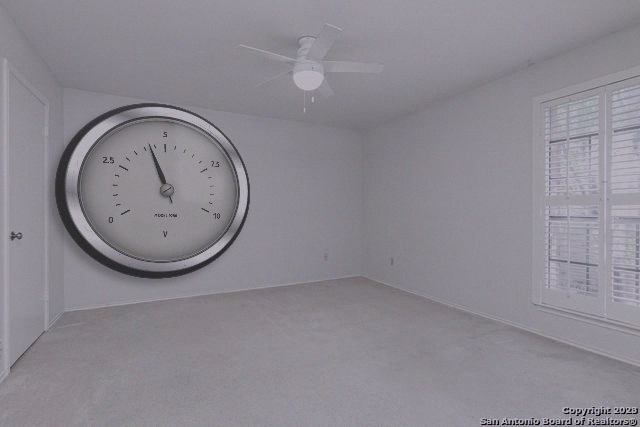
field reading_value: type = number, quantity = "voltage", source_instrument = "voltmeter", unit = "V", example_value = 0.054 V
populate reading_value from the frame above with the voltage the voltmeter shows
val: 4.25 V
